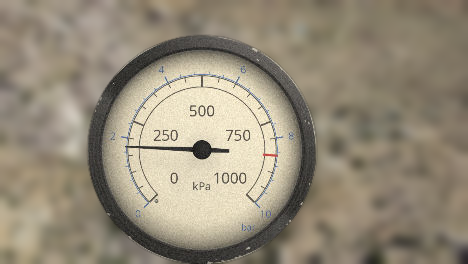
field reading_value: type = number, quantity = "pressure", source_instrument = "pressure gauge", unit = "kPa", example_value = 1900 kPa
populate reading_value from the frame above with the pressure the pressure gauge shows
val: 175 kPa
